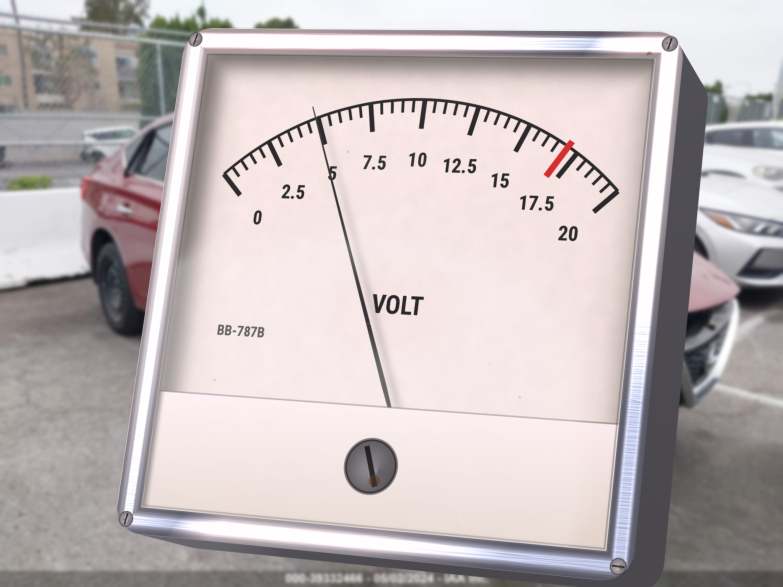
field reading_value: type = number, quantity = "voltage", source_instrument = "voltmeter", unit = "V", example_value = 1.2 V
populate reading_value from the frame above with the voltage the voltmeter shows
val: 5 V
